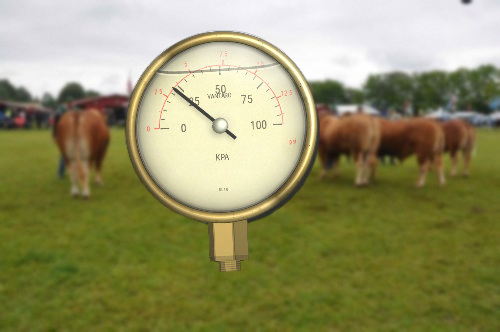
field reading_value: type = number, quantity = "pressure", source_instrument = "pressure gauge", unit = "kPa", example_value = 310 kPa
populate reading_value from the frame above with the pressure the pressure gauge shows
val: 22.5 kPa
